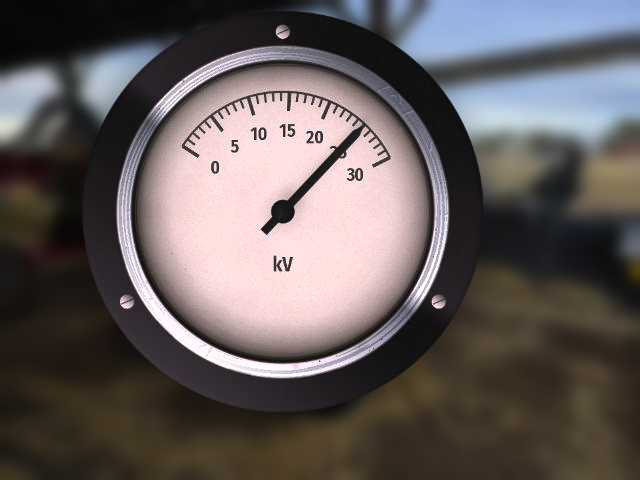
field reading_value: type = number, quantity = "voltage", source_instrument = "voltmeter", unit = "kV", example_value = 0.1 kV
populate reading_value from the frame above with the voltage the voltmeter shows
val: 25 kV
